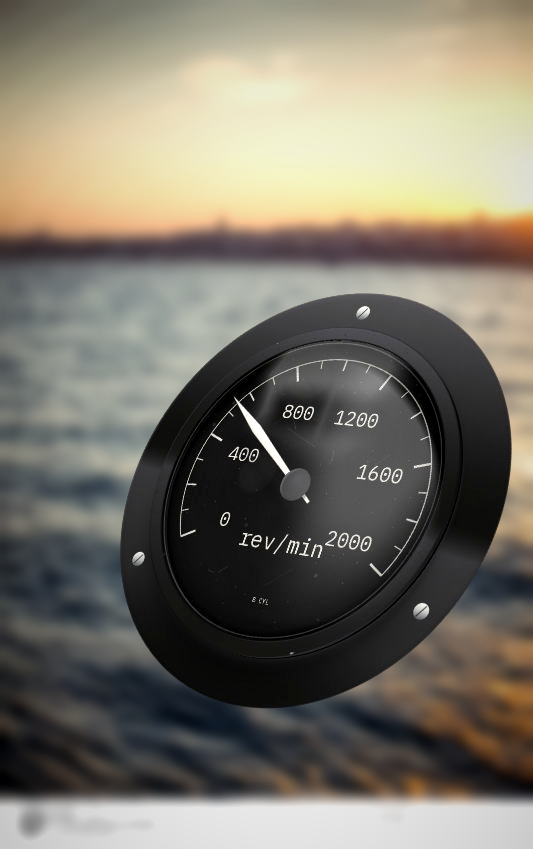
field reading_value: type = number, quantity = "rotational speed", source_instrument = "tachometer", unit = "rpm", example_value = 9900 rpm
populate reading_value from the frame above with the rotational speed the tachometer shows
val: 550 rpm
